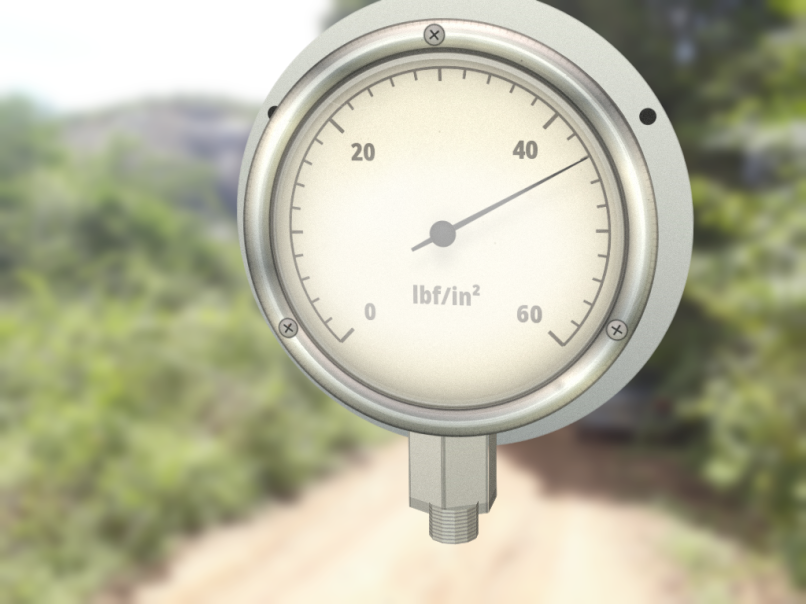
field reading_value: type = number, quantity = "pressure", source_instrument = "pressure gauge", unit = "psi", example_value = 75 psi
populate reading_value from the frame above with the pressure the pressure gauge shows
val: 44 psi
